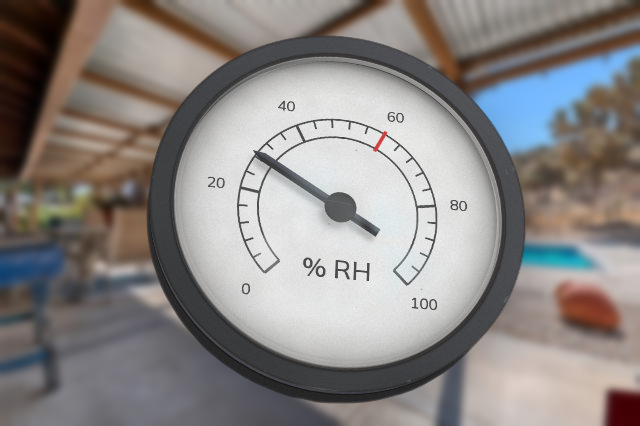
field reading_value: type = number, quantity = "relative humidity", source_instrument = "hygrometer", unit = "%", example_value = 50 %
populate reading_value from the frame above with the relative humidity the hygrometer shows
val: 28 %
